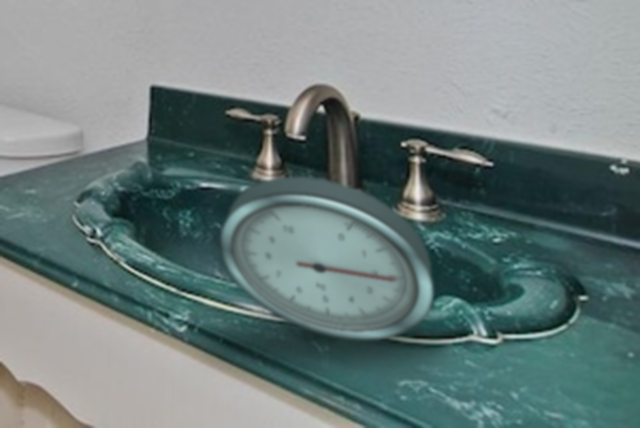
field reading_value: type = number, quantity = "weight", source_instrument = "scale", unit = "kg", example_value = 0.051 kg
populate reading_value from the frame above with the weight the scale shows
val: 2 kg
